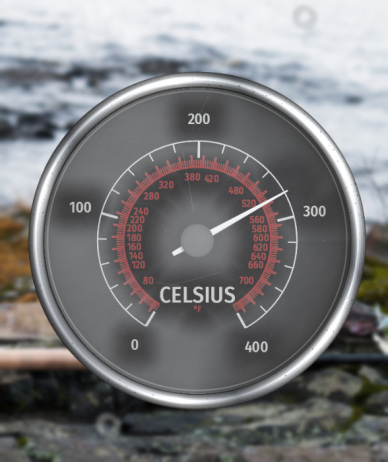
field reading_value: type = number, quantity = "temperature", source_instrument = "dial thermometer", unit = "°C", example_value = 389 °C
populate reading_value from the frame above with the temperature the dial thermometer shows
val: 280 °C
